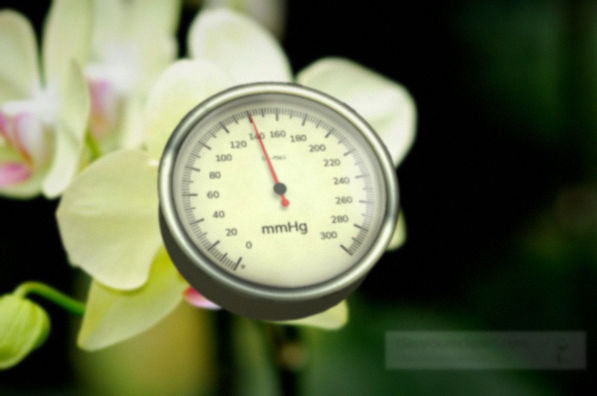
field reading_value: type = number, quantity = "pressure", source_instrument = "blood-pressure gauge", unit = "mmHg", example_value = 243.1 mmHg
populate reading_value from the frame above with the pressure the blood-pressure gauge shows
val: 140 mmHg
